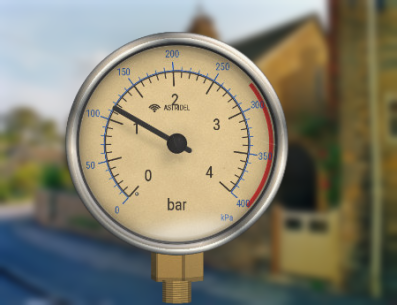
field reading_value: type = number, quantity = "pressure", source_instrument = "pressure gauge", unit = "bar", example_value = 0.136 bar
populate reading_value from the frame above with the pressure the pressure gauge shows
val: 1.15 bar
